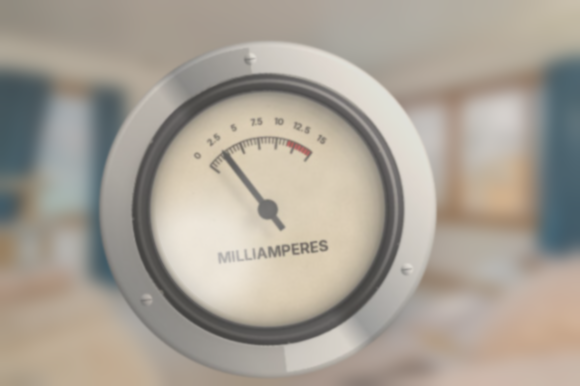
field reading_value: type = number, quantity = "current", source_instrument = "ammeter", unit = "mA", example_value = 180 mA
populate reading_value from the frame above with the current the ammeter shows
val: 2.5 mA
